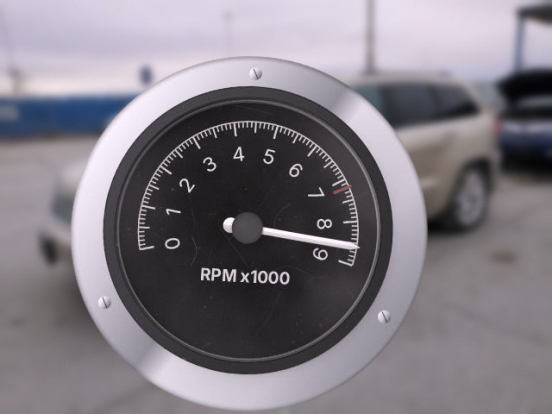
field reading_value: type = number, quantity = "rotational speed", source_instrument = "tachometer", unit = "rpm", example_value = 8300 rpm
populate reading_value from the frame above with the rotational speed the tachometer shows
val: 8600 rpm
